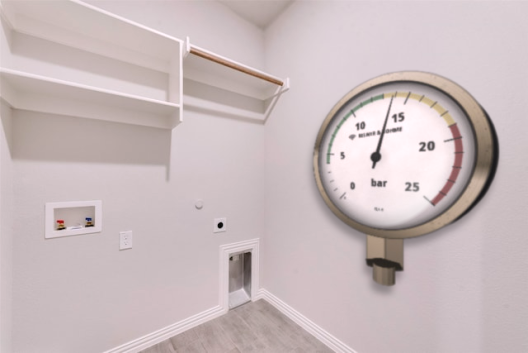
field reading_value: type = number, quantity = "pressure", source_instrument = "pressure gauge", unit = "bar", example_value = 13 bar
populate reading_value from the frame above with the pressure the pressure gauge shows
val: 14 bar
